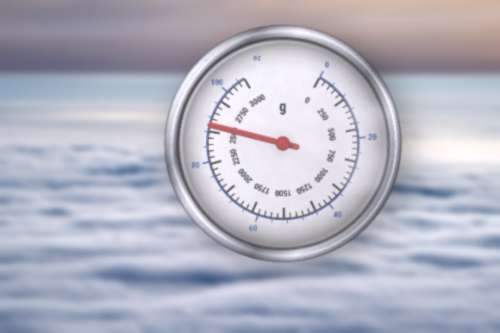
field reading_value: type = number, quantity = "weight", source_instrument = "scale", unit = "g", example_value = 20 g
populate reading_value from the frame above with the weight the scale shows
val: 2550 g
